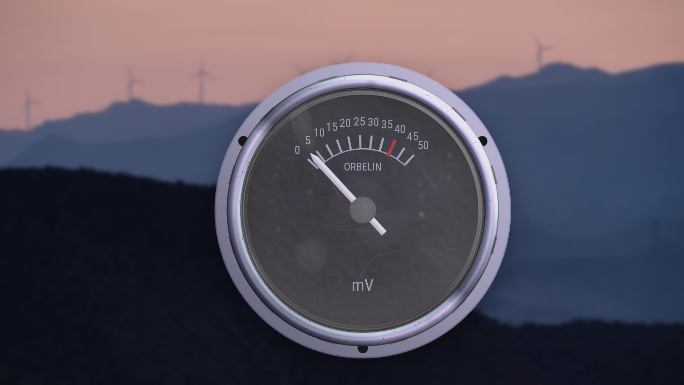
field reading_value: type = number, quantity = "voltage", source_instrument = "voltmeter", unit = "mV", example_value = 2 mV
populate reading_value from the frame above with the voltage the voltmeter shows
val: 2.5 mV
